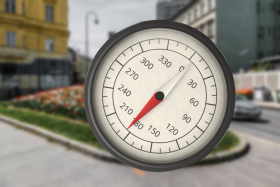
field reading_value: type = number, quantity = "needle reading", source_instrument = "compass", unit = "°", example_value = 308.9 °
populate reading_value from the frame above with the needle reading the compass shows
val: 185 °
